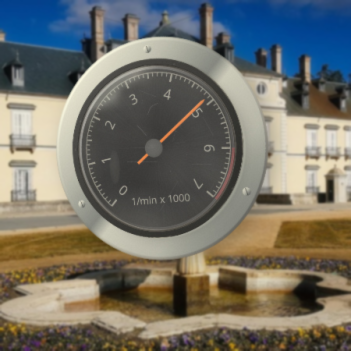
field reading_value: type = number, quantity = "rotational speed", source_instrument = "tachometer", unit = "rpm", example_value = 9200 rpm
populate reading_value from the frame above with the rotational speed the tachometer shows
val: 4900 rpm
